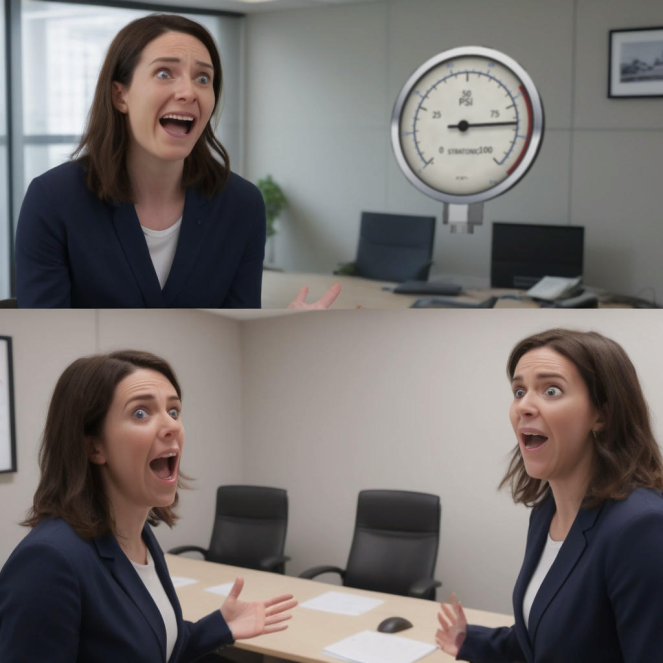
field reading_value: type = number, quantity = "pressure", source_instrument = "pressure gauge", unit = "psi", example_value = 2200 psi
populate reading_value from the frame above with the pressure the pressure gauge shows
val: 82.5 psi
